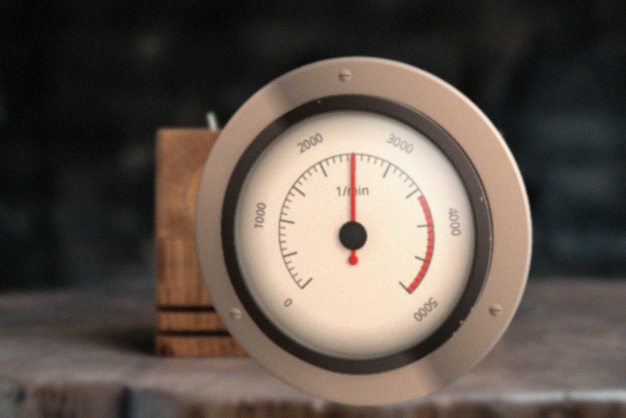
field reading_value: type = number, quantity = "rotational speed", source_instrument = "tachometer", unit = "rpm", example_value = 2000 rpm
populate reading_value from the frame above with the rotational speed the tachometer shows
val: 2500 rpm
